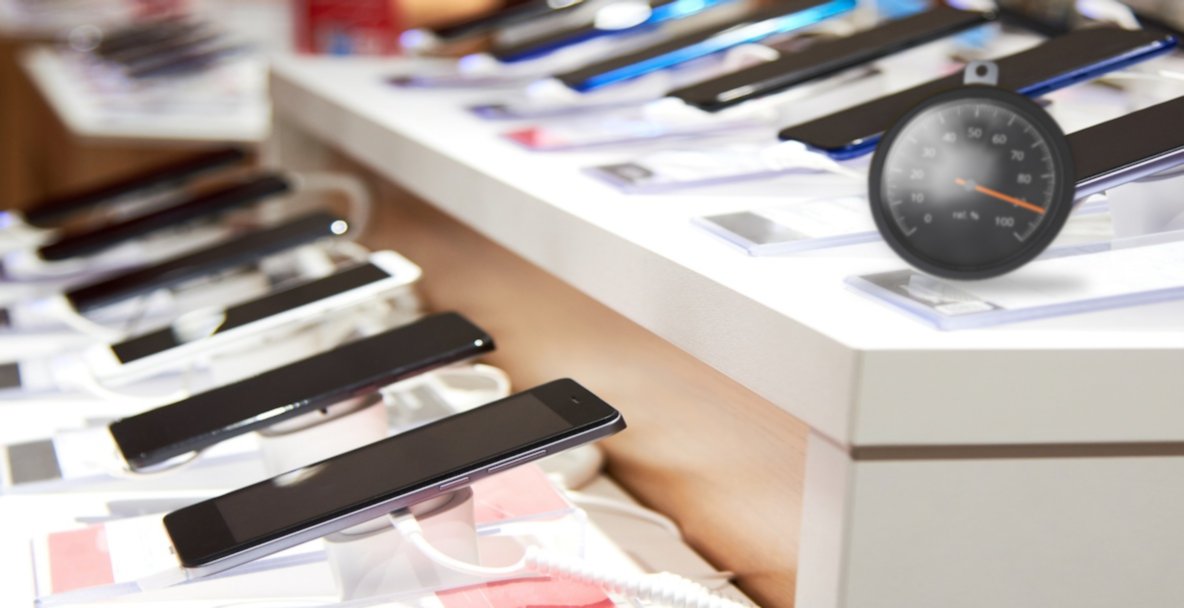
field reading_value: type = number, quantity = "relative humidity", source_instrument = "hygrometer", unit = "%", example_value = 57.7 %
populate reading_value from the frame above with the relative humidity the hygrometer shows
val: 90 %
